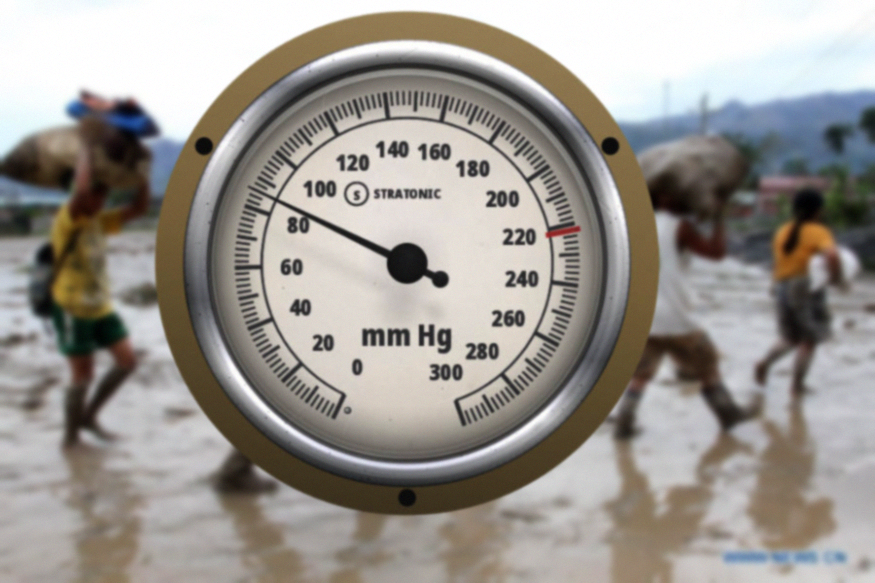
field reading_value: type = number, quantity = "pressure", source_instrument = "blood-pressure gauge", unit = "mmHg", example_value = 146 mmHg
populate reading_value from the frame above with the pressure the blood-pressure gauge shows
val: 86 mmHg
